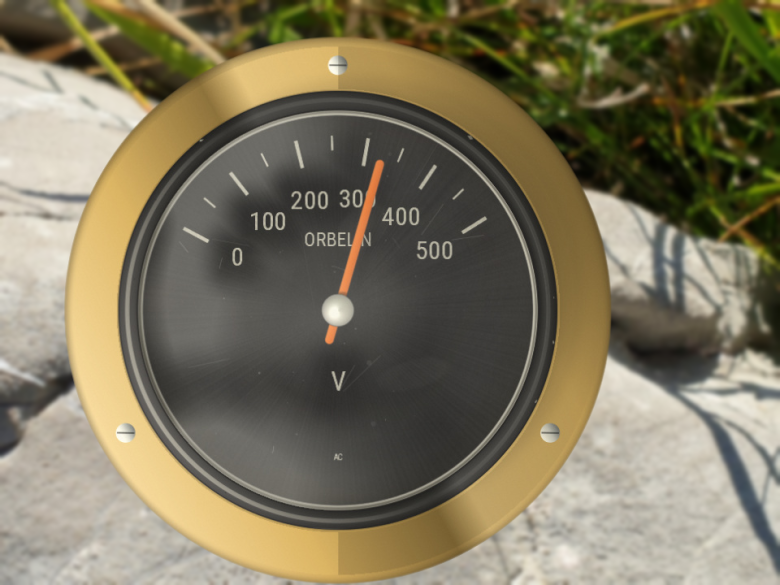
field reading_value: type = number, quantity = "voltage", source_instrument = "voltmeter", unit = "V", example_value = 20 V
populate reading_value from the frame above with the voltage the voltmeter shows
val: 325 V
